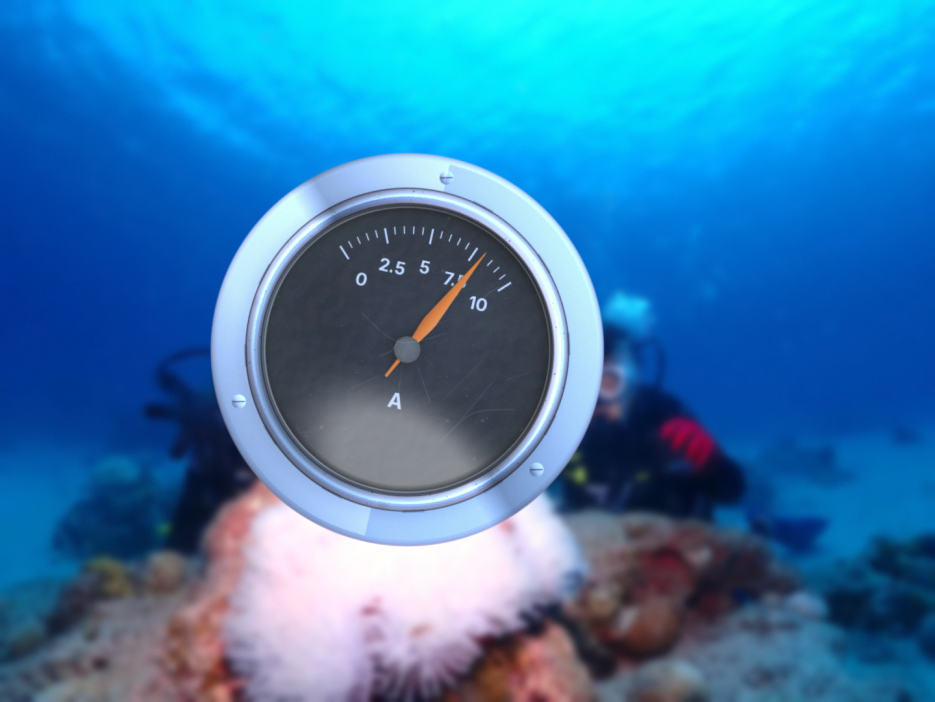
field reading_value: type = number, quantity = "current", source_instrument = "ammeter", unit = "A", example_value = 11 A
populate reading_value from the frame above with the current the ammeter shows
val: 8 A
